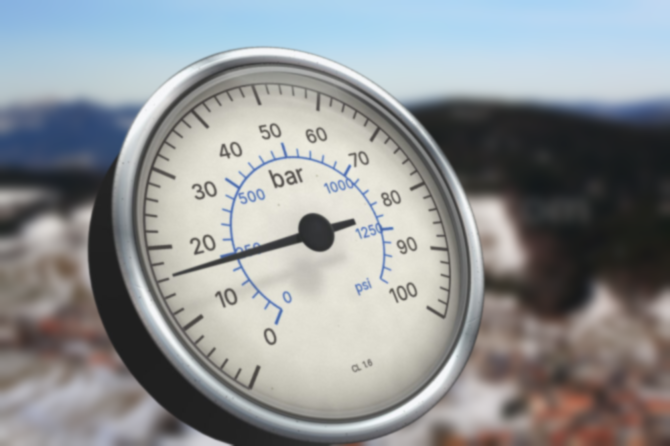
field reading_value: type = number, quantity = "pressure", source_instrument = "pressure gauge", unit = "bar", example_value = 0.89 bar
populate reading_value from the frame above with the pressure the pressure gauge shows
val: 16 bar
